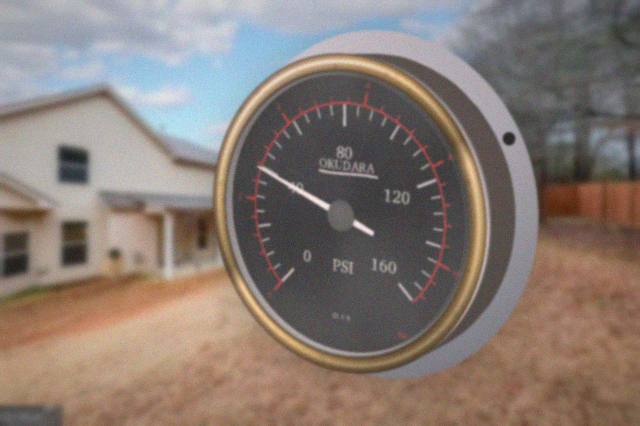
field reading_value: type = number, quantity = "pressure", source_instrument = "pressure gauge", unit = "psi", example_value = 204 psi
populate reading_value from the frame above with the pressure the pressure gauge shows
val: 40 psi
